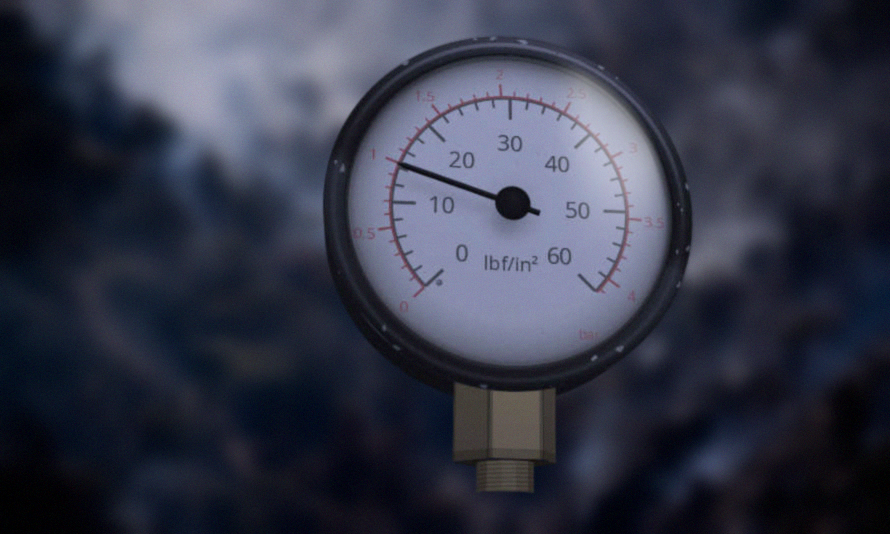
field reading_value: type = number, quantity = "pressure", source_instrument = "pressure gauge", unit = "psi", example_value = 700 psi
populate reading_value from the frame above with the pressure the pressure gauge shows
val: 14 psi
